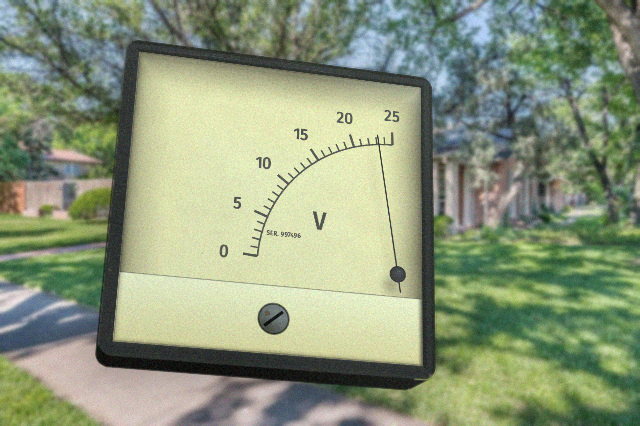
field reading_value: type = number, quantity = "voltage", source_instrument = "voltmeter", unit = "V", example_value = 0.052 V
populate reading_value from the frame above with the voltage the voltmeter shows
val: 23 V
